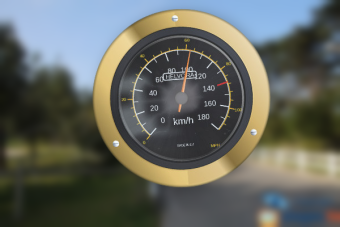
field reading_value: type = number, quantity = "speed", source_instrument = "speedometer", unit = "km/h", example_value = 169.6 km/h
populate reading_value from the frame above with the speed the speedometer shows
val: 100 km/h
